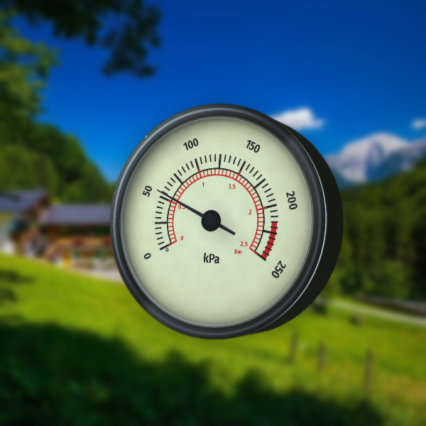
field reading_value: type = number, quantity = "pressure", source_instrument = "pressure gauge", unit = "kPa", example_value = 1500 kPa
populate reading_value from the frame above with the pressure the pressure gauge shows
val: 55 kPa
